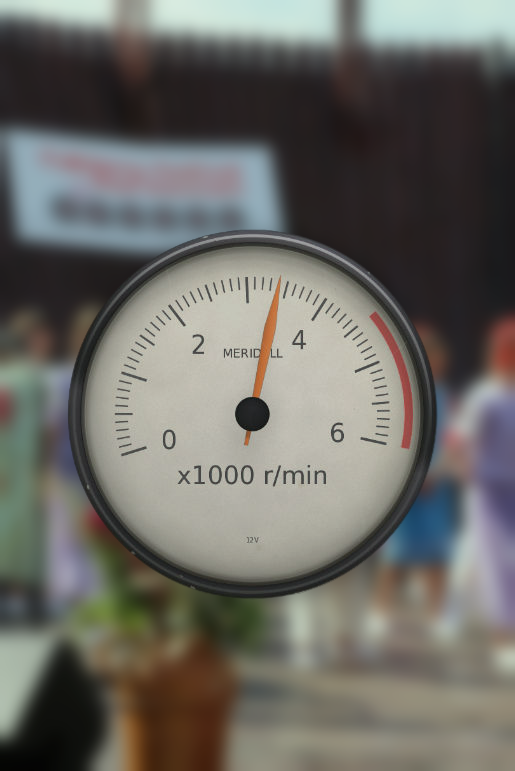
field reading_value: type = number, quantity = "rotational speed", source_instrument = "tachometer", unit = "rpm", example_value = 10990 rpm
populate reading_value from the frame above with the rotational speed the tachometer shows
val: 3400 rpm
